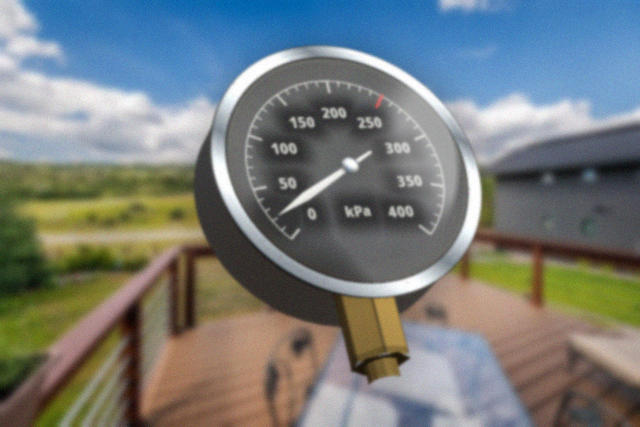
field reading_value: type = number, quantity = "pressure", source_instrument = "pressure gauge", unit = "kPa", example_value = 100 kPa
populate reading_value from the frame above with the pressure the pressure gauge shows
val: 20 kPa
